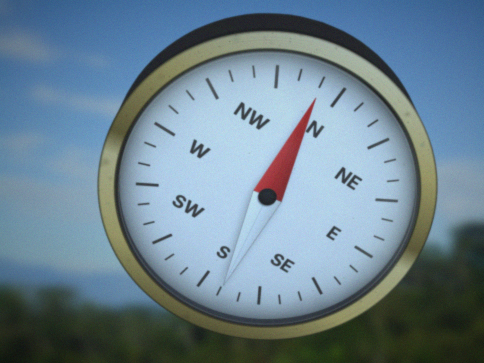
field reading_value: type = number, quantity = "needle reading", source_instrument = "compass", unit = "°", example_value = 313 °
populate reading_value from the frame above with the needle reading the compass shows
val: 350 °
